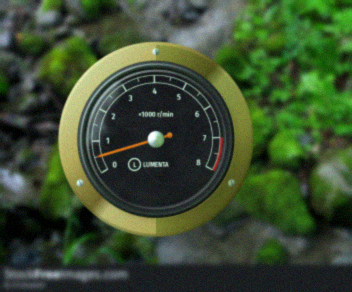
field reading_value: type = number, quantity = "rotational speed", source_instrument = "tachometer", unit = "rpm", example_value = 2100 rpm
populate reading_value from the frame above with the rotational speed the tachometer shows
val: 500 rpm
